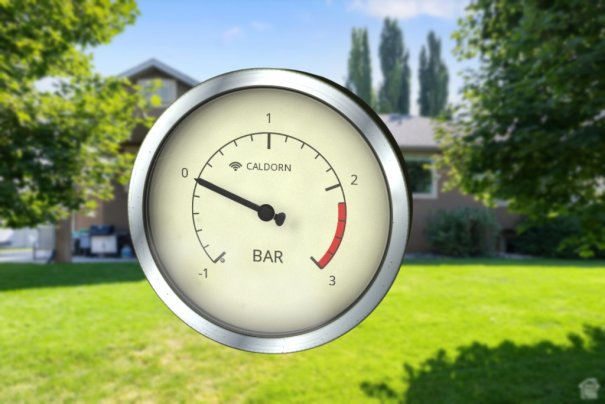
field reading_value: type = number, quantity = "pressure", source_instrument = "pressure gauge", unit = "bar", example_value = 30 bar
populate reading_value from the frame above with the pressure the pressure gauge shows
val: 0 bar
